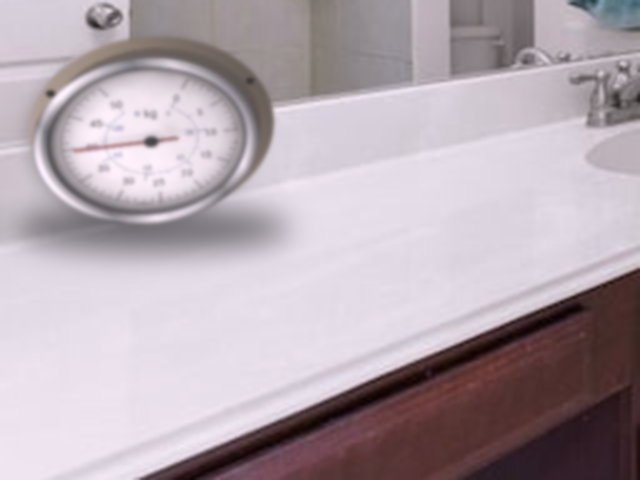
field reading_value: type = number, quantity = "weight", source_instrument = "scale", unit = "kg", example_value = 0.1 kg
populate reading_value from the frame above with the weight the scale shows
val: 40 kg
